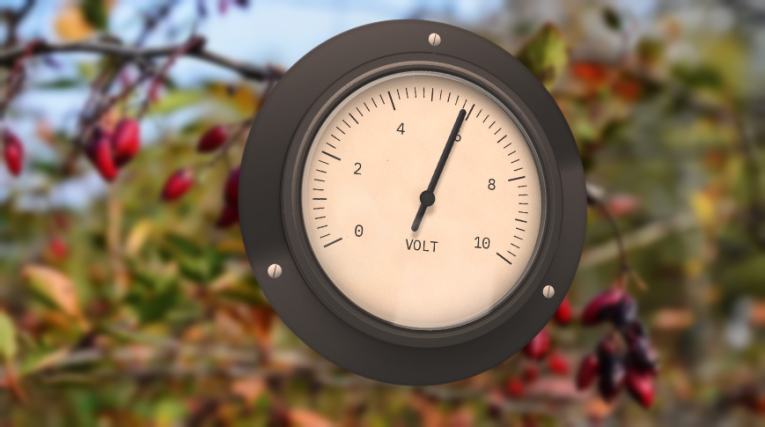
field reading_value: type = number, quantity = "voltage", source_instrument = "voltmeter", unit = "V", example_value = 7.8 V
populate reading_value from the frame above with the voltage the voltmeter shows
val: 5.8 V
